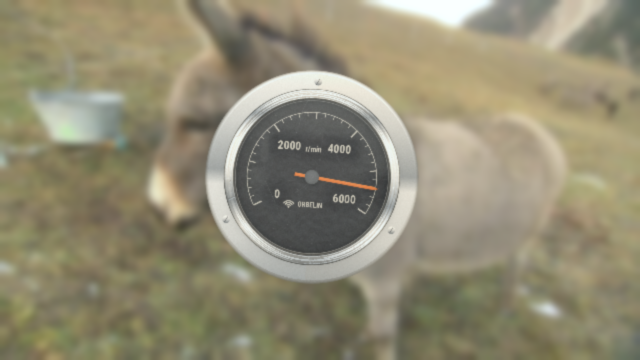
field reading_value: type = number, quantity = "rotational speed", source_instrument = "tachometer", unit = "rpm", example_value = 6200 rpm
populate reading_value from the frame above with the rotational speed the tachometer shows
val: 5400 rpm
